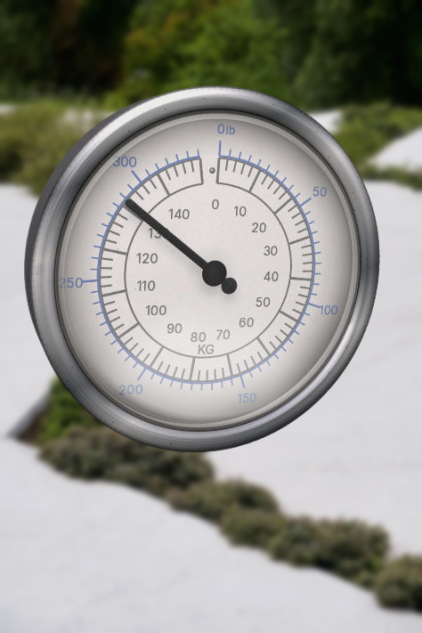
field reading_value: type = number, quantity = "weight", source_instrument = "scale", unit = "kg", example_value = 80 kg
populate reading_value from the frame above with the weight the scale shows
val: 131 kg
